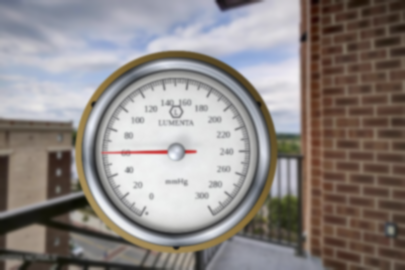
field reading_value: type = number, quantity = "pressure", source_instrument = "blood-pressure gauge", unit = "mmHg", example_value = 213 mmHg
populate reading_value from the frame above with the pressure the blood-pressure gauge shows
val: 60 mmHg
